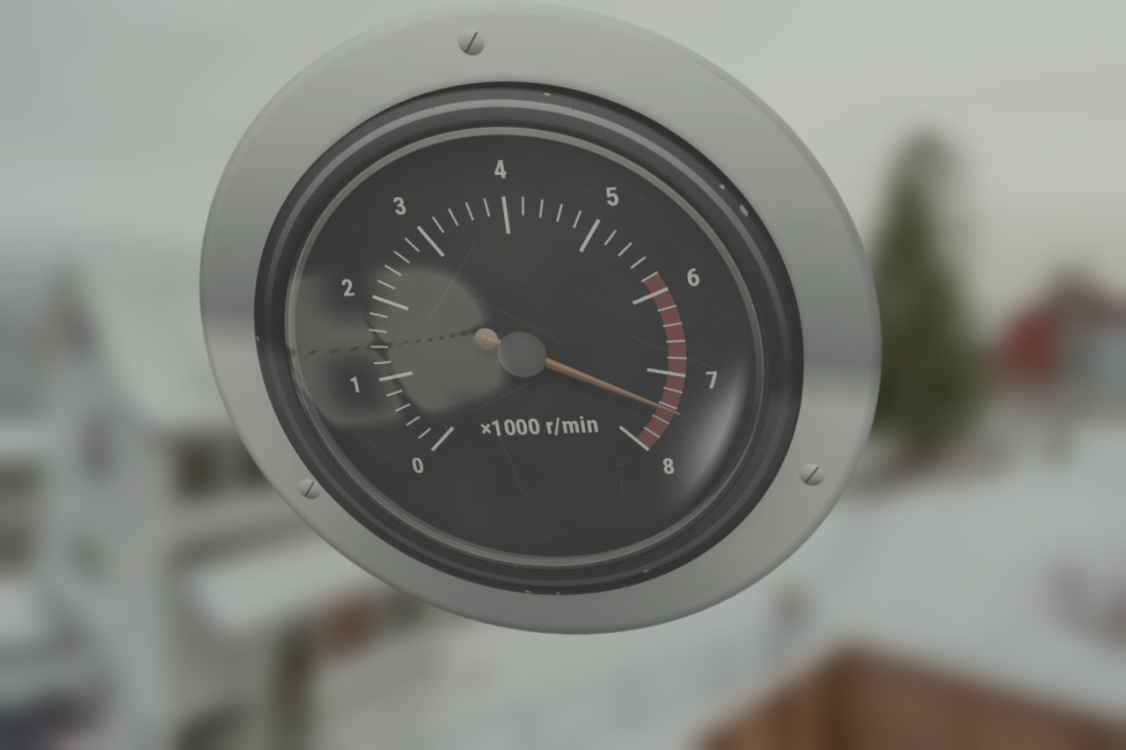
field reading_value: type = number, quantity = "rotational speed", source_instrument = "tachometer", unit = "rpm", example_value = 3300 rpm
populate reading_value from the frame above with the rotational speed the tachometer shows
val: 7400 rpm
